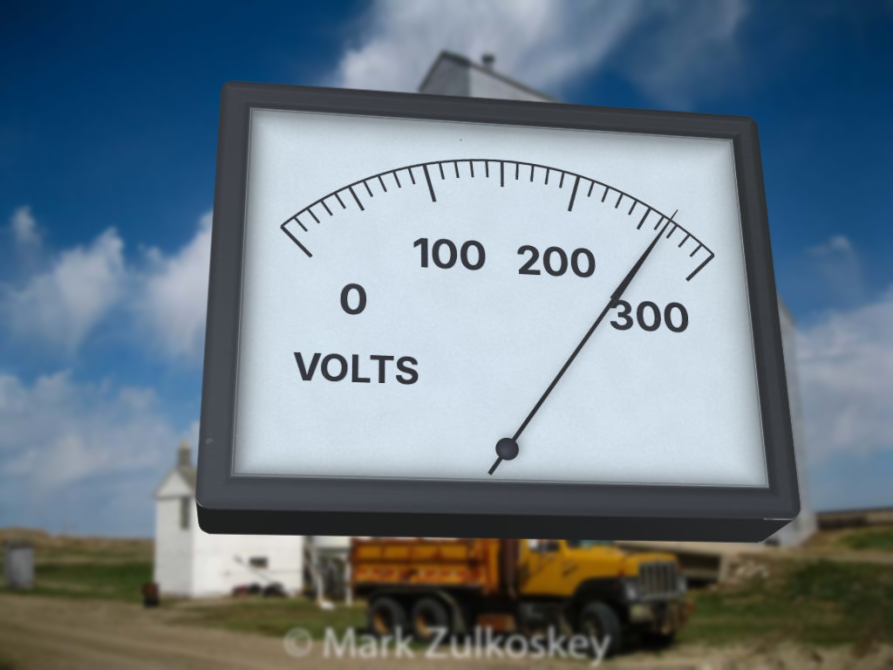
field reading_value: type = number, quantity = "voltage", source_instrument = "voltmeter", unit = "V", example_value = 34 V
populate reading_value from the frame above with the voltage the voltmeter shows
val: 265 V
